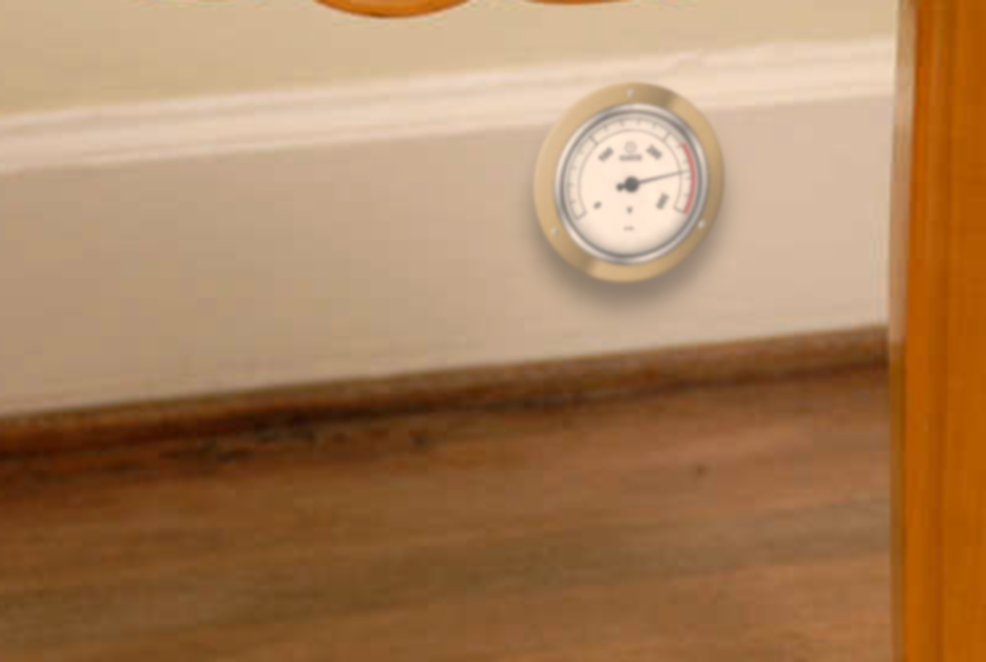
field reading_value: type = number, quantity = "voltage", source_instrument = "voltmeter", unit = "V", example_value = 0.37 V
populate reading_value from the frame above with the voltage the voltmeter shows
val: 250 V
